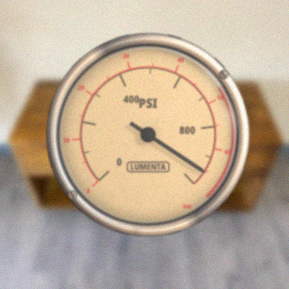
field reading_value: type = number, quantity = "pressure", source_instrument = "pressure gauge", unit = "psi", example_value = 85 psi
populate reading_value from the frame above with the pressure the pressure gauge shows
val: 950 psi
